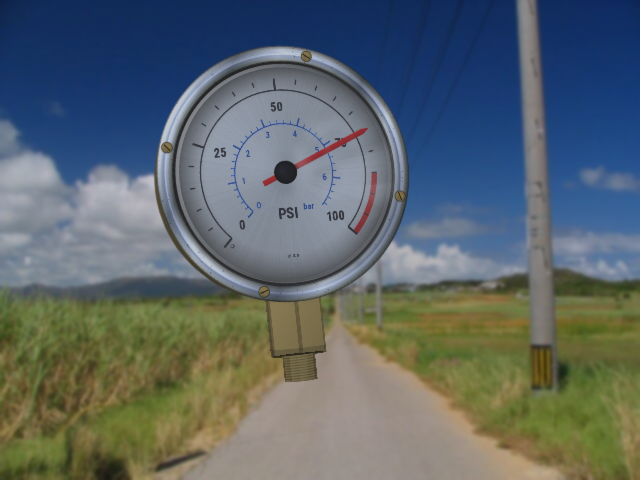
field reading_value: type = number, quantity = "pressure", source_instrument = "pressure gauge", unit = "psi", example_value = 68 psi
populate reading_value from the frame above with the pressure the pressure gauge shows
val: 75 psi
